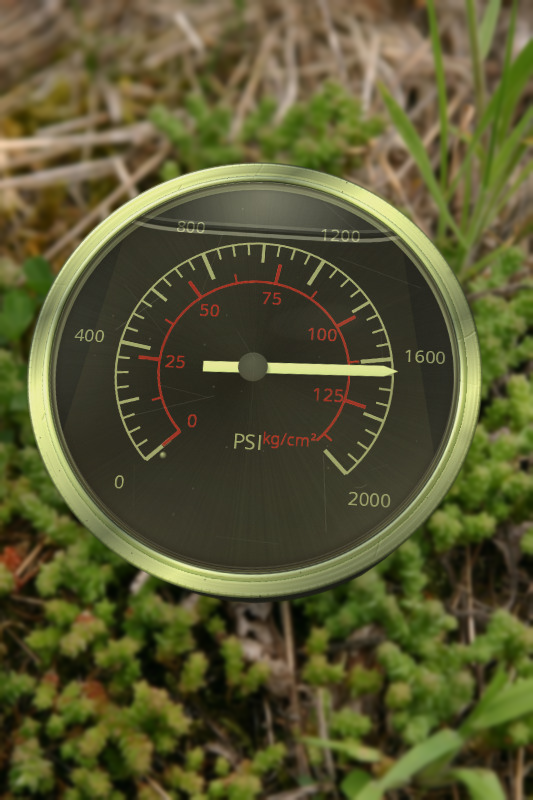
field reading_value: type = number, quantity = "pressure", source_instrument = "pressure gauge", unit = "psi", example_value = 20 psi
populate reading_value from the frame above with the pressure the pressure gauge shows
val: 1650 psi
